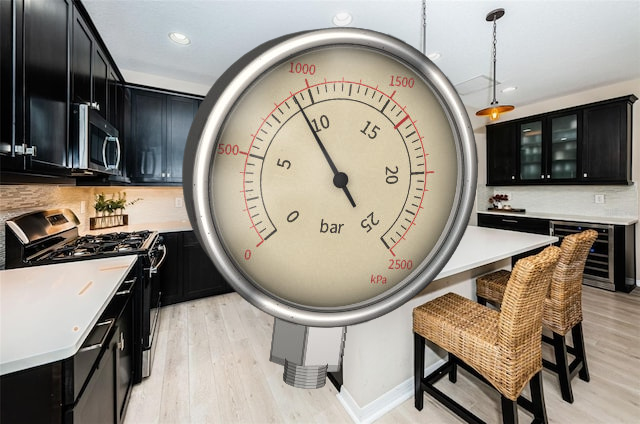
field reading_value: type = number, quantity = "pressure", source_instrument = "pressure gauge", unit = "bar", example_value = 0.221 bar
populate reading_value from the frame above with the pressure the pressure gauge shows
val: 9 bar
